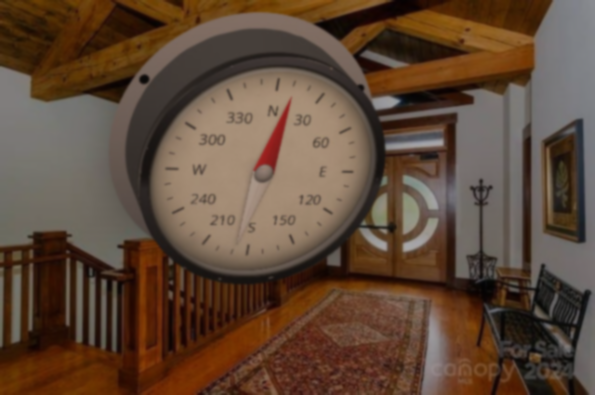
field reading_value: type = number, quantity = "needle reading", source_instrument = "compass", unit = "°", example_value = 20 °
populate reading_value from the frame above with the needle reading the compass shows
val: 10 °
